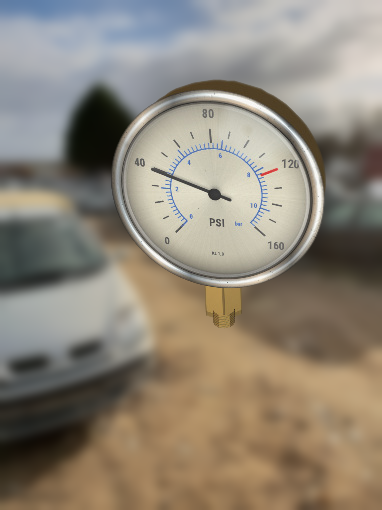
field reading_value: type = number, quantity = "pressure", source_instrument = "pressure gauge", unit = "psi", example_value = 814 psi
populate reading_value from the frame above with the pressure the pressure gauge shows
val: 40 psi
